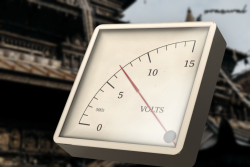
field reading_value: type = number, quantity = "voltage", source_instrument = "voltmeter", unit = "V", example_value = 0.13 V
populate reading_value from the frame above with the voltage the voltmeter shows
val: 7 V
